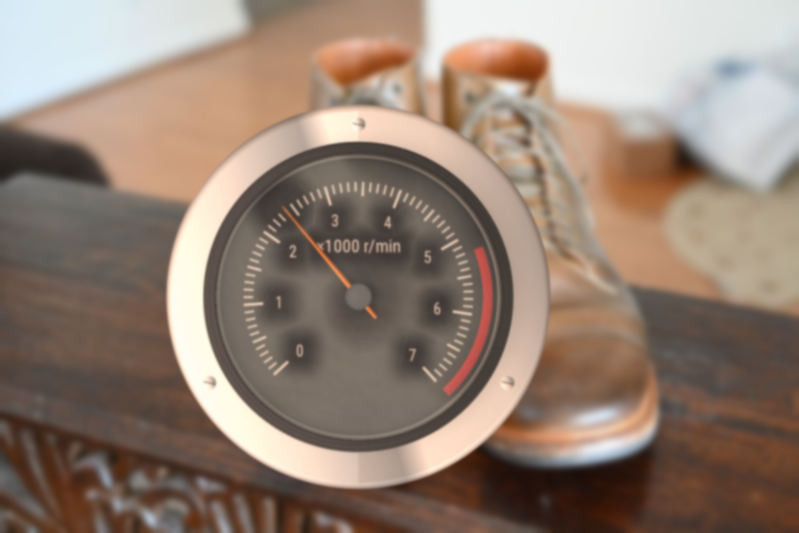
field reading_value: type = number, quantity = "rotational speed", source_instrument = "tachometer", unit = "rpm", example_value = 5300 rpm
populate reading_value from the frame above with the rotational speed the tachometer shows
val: 2400 rpm
